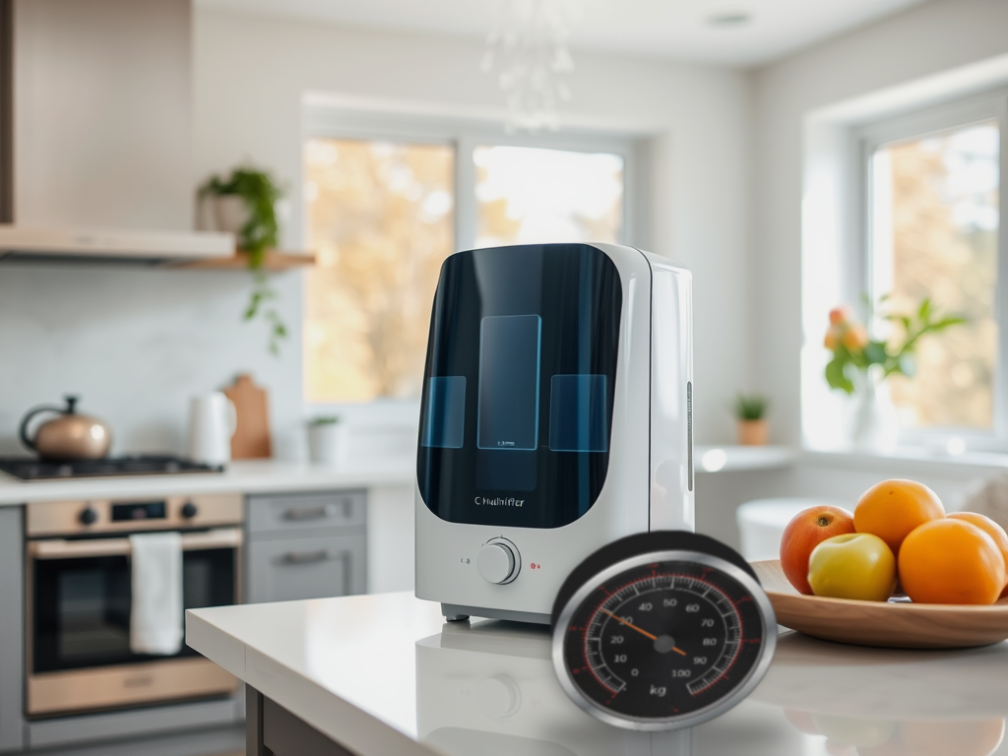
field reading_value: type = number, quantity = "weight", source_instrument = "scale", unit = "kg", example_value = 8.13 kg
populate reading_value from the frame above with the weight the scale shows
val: 30 kg
